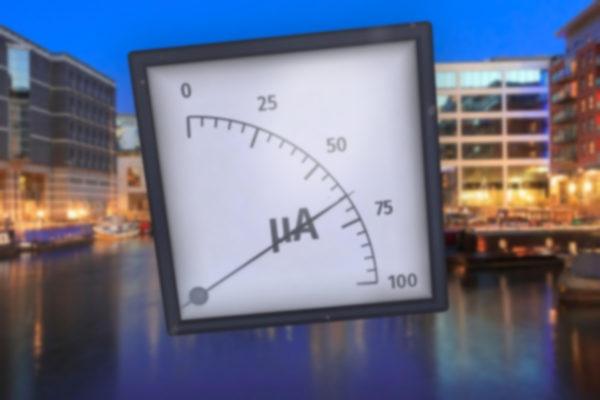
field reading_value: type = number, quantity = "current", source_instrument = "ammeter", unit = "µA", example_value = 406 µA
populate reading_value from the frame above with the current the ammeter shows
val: 65 µA
